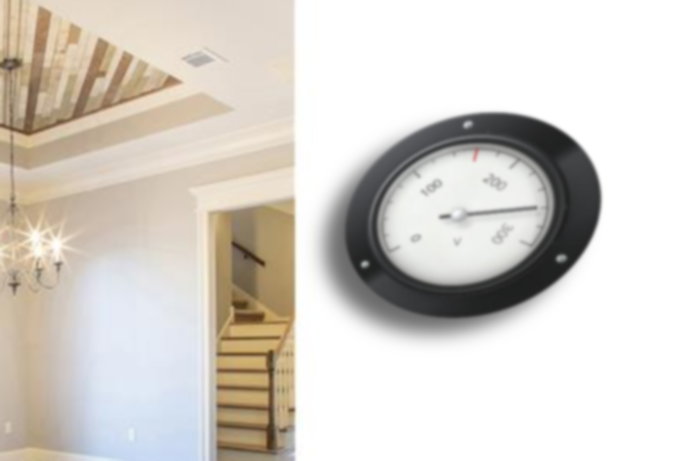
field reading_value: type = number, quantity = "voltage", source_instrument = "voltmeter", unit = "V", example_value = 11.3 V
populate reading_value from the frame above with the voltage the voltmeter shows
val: 260 V
